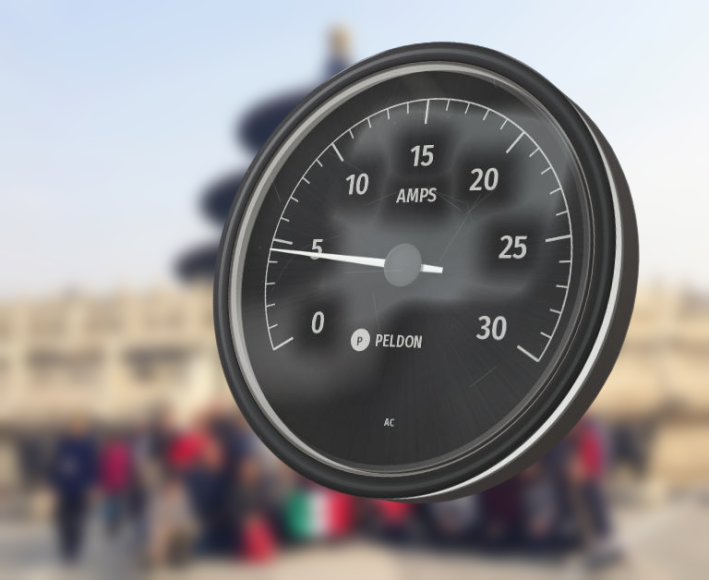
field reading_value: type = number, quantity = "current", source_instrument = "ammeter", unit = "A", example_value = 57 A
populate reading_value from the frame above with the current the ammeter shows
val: 4.5 A
